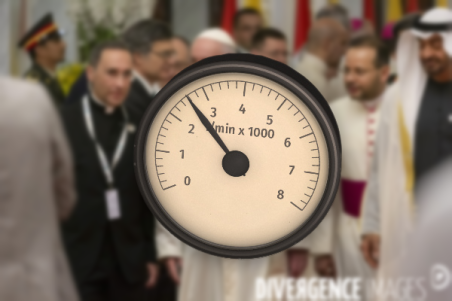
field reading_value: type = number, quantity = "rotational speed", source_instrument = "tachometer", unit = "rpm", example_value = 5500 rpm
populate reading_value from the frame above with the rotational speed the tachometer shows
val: 2600 rpm
